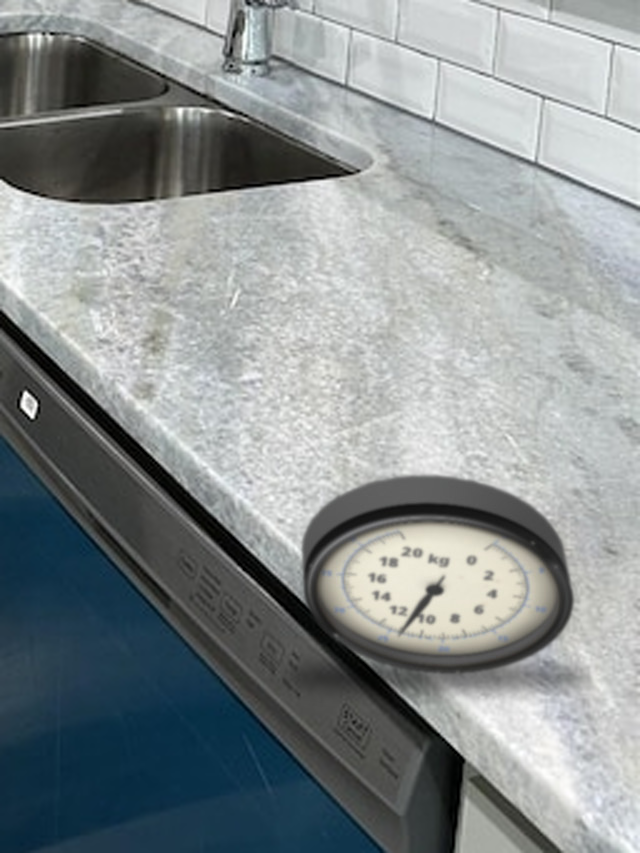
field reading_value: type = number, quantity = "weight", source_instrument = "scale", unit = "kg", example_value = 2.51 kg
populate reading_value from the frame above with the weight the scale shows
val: 11 kg
